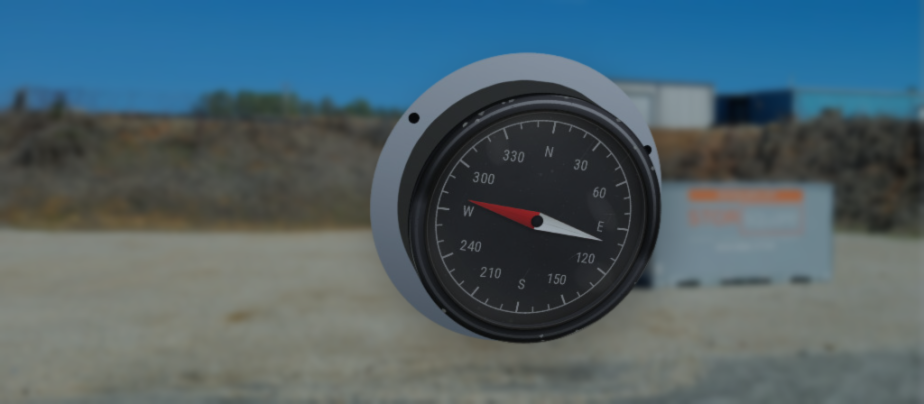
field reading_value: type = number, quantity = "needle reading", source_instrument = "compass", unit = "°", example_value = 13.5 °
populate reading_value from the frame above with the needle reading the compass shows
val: 280 °
